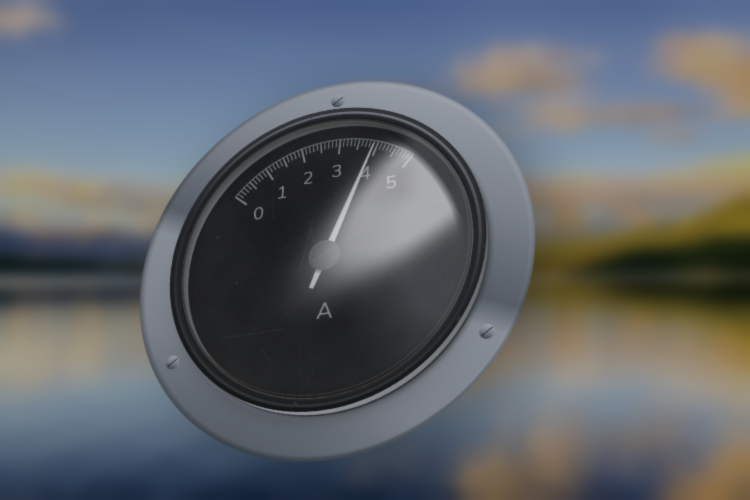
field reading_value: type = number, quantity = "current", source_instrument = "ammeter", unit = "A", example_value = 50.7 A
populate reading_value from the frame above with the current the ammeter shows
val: 4 A
